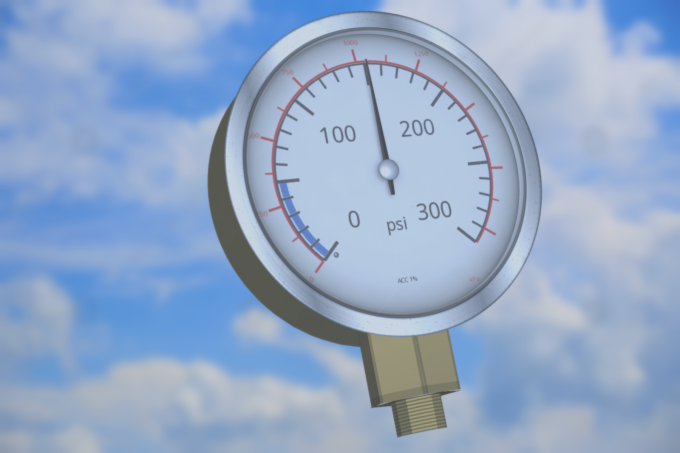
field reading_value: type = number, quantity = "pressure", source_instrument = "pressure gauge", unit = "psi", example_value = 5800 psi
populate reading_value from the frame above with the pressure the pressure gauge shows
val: 150 psi
